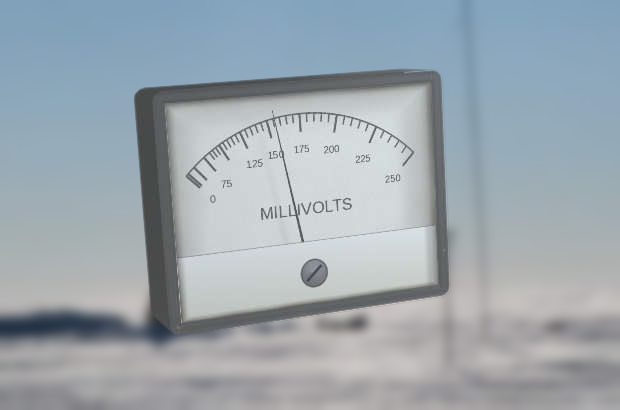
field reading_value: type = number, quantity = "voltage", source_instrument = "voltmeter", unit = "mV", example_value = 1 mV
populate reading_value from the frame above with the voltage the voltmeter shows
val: 155 mV
